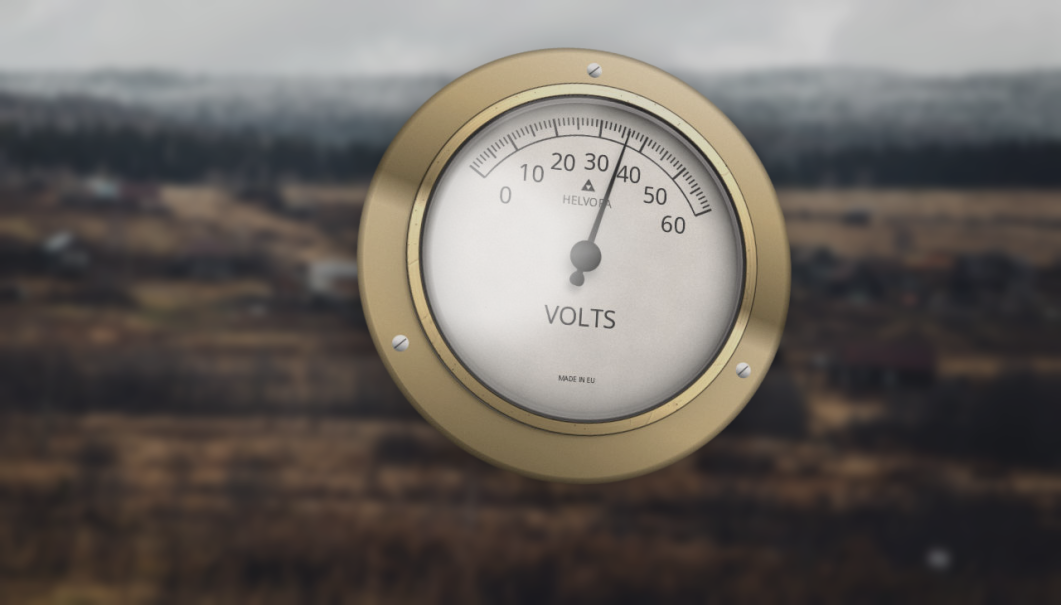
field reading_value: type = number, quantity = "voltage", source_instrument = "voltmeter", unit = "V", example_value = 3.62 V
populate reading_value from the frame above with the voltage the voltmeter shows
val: 36 V
